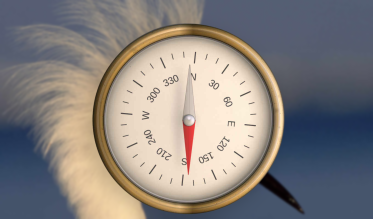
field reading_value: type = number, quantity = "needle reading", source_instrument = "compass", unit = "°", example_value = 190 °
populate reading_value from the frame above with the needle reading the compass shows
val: 175 °
